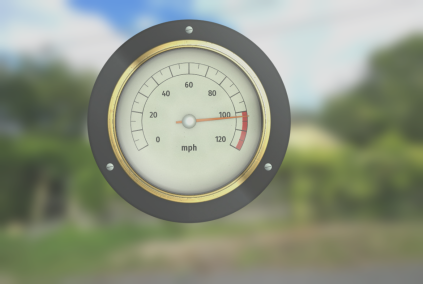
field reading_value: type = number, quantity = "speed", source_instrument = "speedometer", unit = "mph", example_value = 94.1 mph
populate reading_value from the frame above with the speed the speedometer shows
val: 102.5 mph
